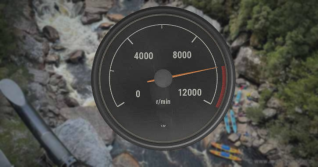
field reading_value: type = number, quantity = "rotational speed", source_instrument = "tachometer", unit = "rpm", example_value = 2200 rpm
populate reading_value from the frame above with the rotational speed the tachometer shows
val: 10000 rpm
